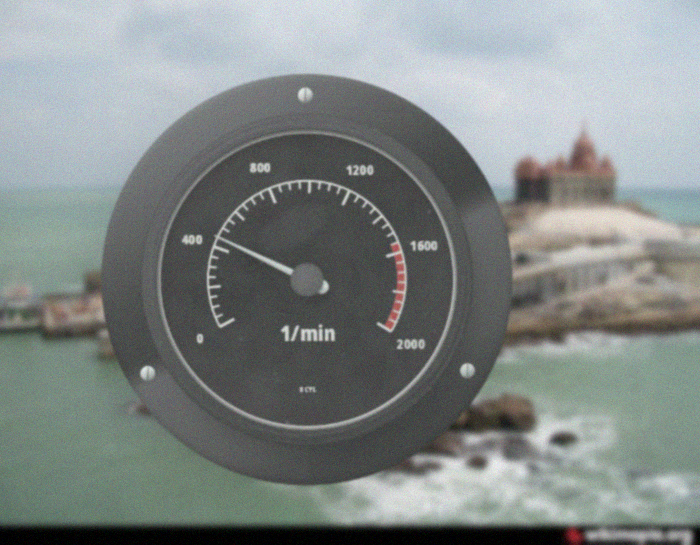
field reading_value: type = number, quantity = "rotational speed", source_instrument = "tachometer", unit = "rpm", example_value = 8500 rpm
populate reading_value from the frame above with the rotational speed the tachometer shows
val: 450 rpm
